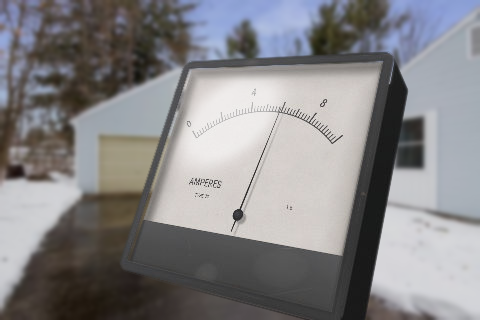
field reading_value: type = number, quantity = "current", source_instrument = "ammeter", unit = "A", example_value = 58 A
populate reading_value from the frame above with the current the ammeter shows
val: 6 A
